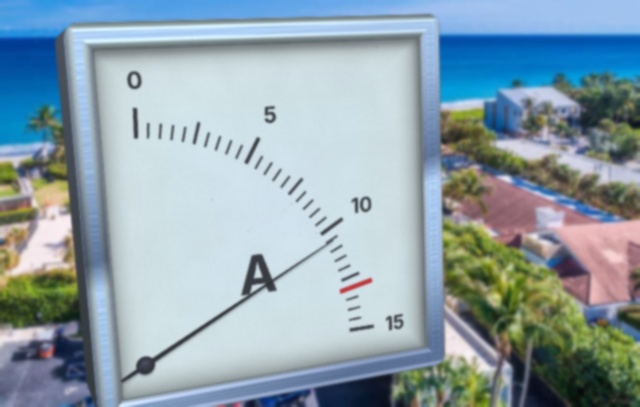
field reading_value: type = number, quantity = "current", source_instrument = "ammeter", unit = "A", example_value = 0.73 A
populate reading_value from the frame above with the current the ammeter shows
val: 10.5 A
